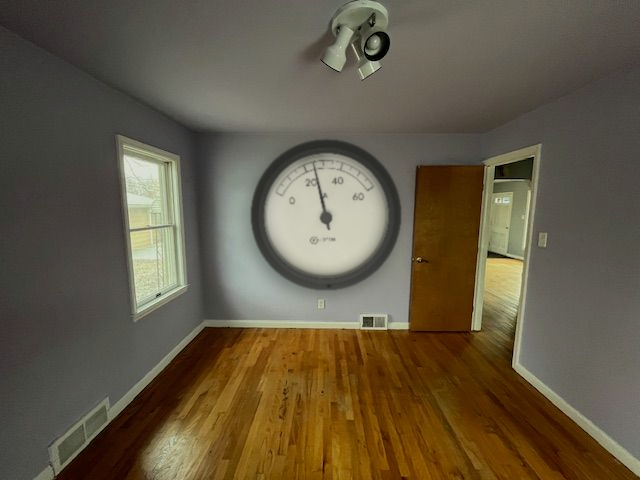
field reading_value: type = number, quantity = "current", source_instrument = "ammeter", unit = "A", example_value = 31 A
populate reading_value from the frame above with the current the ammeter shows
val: 25 A
